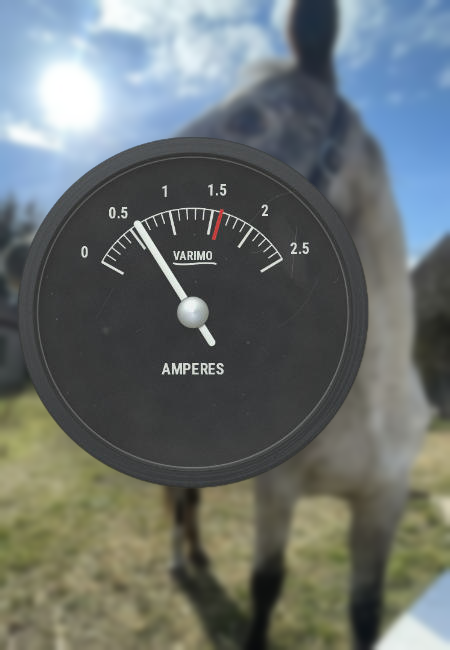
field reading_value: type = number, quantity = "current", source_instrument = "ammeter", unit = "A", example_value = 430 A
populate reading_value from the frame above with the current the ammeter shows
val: 0.6 A
